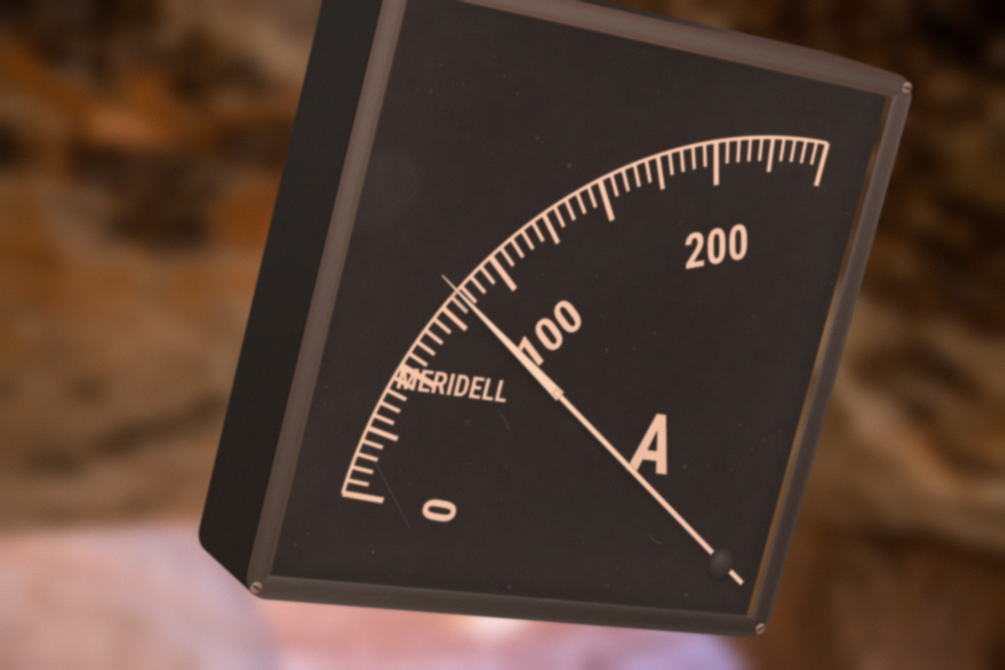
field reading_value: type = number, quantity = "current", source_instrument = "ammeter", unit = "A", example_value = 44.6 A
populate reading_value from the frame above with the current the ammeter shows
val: 82.5 A
